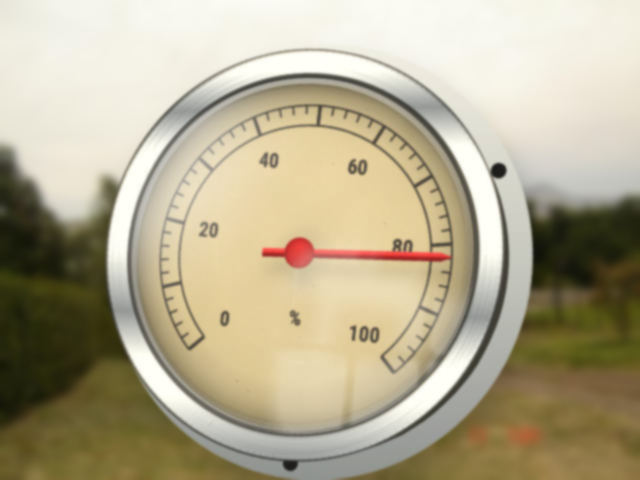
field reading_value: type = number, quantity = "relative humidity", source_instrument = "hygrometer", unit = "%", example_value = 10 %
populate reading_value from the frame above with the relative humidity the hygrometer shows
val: 82 %
